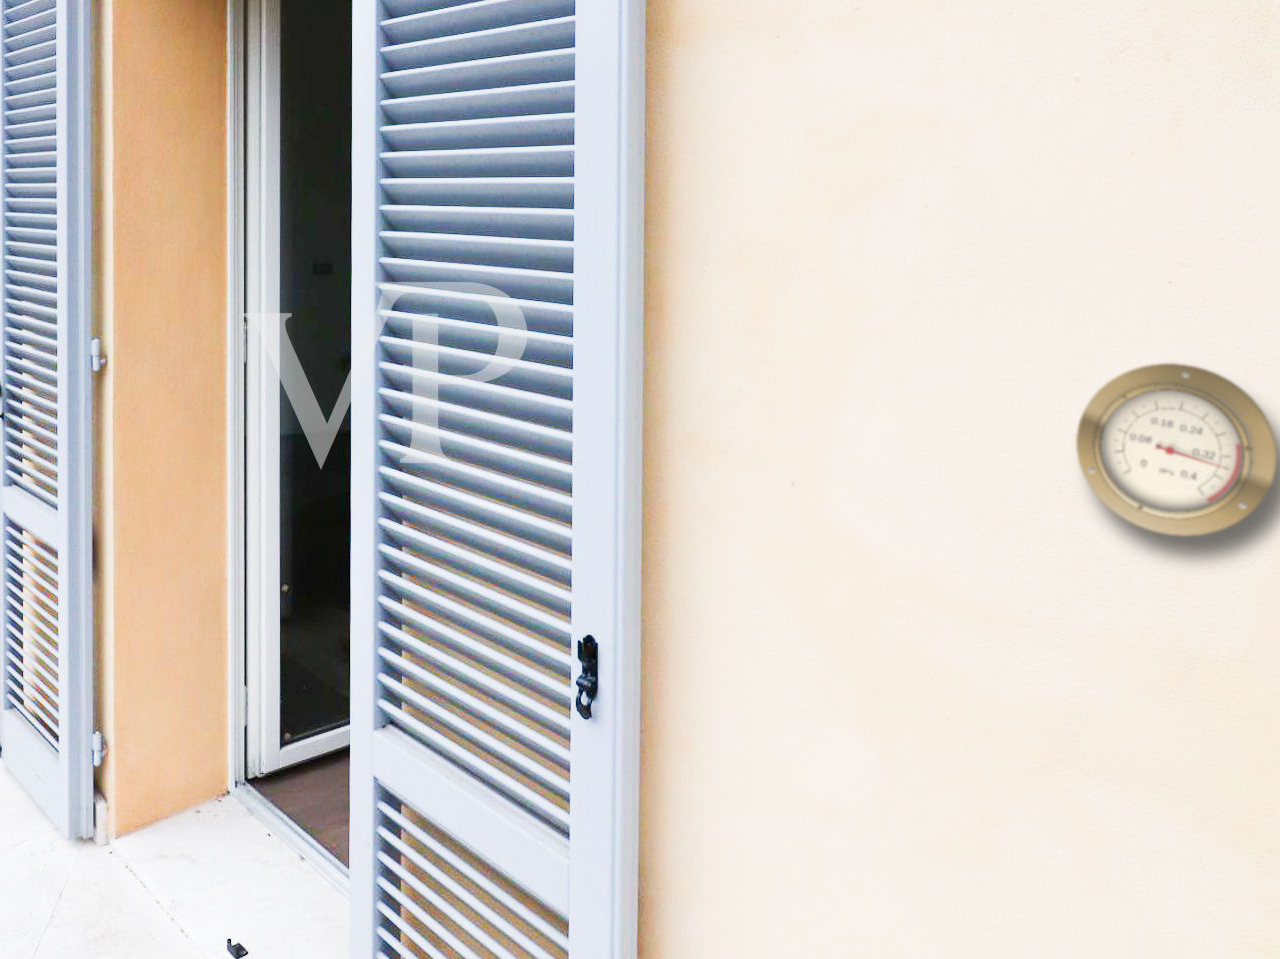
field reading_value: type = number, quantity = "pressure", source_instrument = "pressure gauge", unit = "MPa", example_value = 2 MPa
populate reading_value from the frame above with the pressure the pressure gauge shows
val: 0.34 MPa
